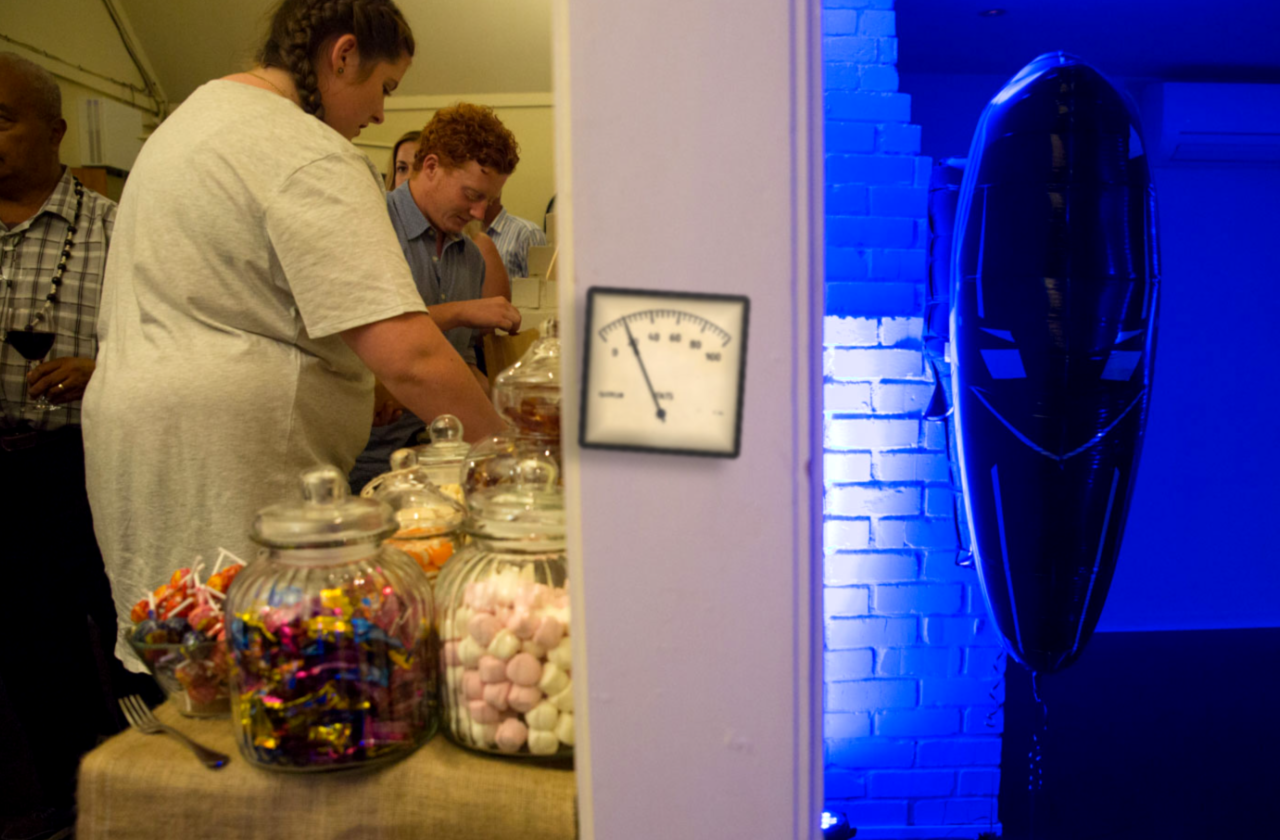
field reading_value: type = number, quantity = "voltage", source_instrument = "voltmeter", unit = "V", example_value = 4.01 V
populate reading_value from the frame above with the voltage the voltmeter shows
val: 20 V
